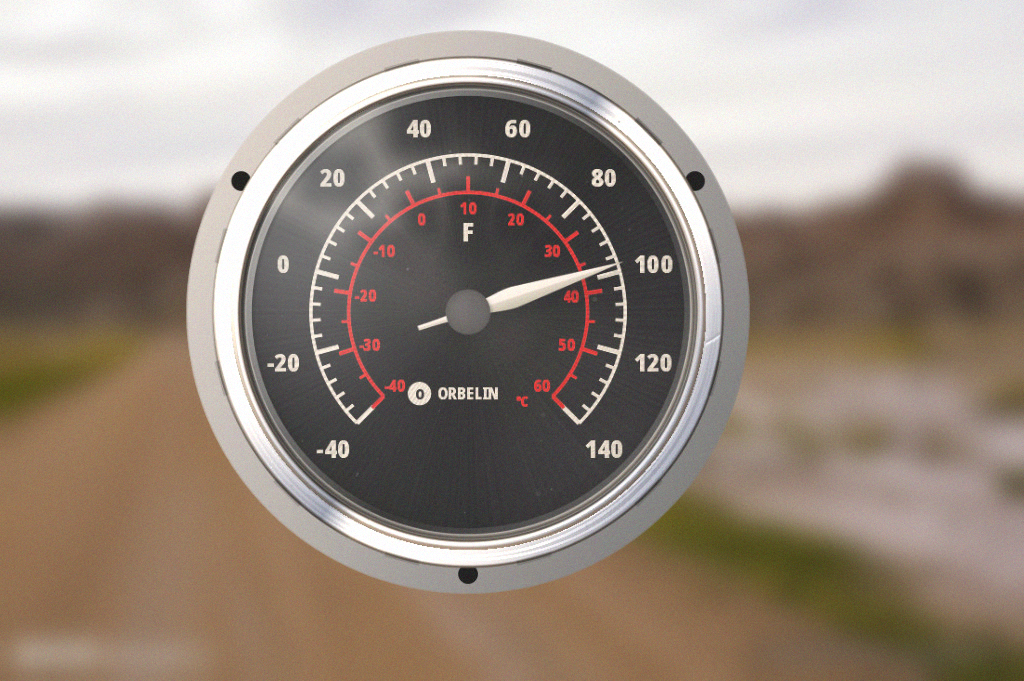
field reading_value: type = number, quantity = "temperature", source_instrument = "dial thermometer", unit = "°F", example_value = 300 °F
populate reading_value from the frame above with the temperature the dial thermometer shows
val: 98 °F
